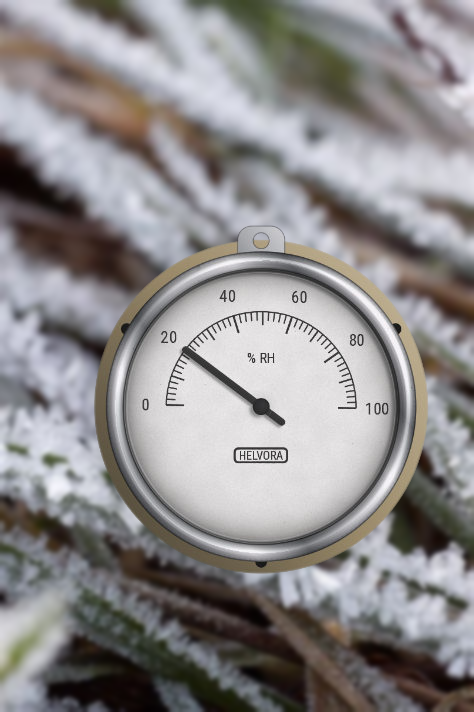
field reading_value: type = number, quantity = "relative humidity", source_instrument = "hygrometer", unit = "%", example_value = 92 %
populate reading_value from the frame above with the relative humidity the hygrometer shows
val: 20 %
